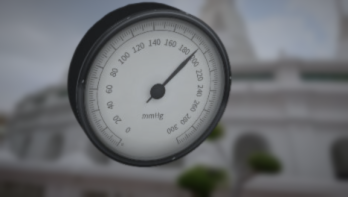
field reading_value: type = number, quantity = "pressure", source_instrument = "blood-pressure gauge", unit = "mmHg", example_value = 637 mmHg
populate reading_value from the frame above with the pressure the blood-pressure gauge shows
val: 190 mmHg
